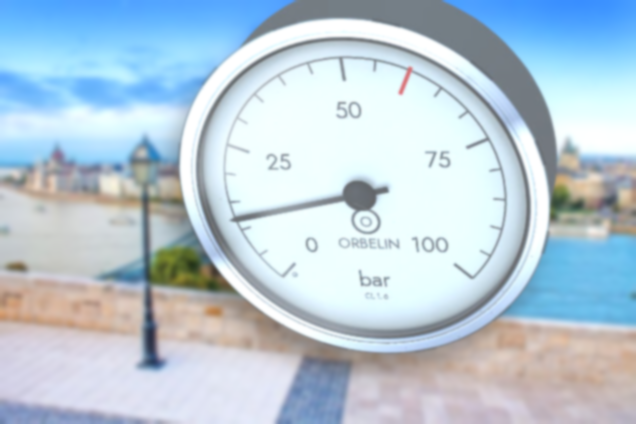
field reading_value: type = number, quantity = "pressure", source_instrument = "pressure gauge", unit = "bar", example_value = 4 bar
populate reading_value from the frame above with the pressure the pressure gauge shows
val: 12.5 bar
